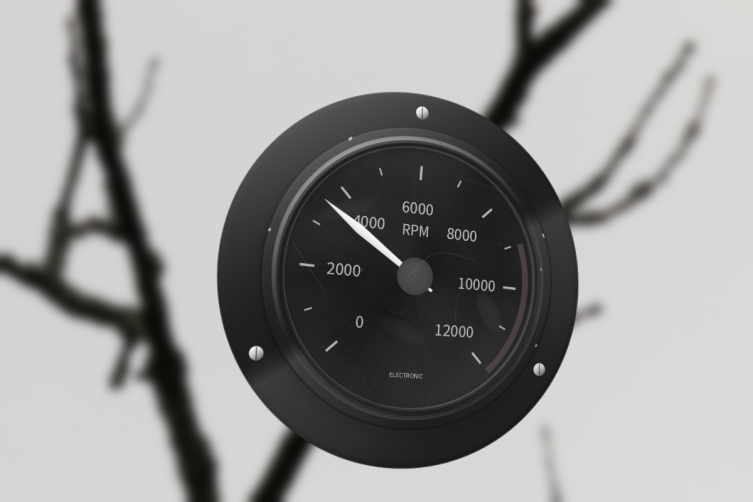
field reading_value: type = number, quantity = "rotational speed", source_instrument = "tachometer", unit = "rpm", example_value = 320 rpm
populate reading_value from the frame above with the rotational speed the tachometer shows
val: 3500 rpm
